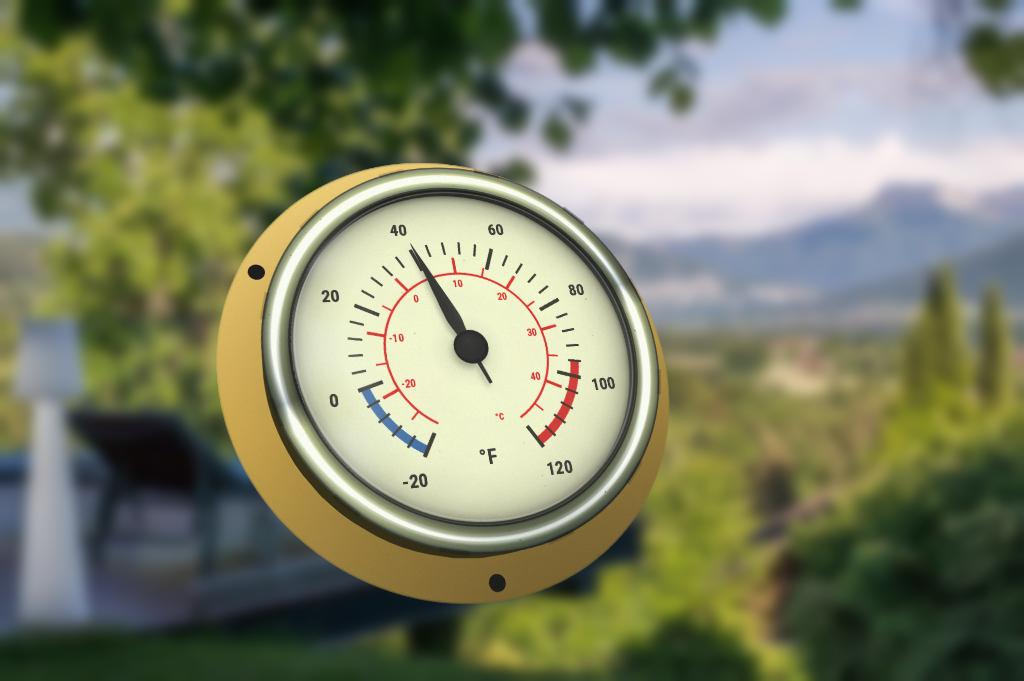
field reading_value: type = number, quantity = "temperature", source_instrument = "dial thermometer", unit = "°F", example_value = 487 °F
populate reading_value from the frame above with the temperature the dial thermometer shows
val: 40 °F
